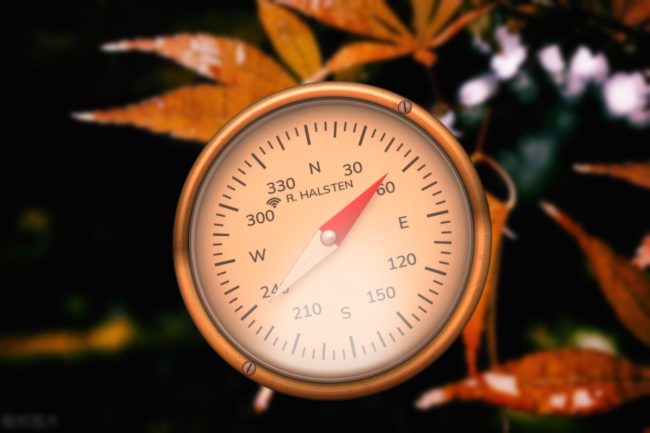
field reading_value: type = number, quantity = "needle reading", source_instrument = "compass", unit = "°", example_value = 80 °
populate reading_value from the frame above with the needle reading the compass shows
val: 55 °
